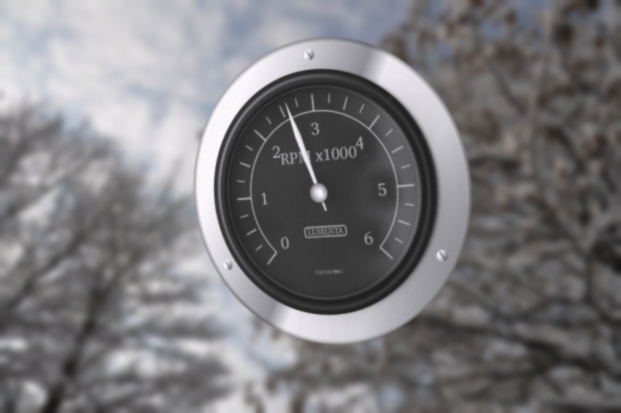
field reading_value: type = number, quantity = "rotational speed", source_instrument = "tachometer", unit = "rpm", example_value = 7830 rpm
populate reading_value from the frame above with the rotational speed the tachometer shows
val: 2625 rpm
